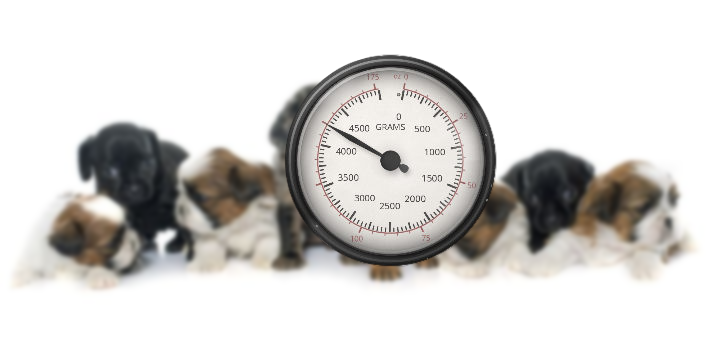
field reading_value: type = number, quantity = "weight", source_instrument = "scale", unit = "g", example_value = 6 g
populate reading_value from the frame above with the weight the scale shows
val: 4250 g
